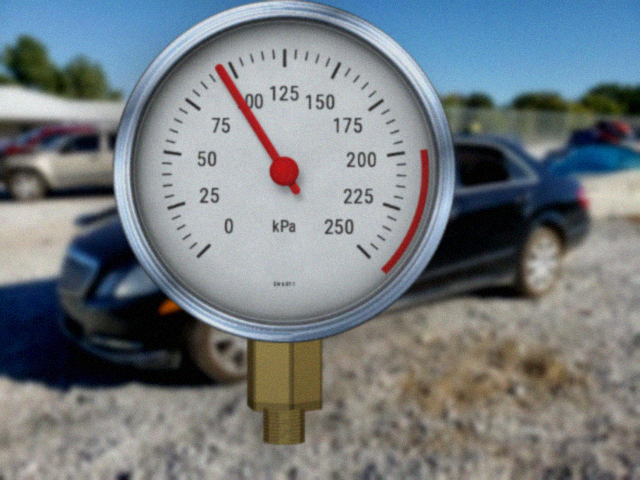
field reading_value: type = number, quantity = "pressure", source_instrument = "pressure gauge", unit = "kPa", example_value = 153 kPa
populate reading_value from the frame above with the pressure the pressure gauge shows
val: 95 kPa
